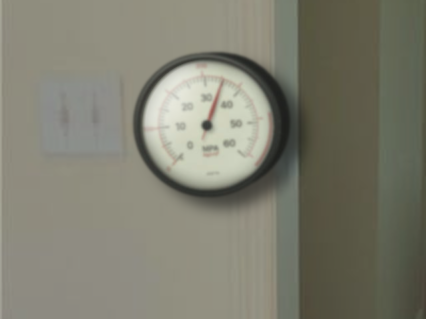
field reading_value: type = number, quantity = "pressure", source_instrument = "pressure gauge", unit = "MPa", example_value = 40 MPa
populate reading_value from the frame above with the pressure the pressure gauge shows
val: 35 MPa
